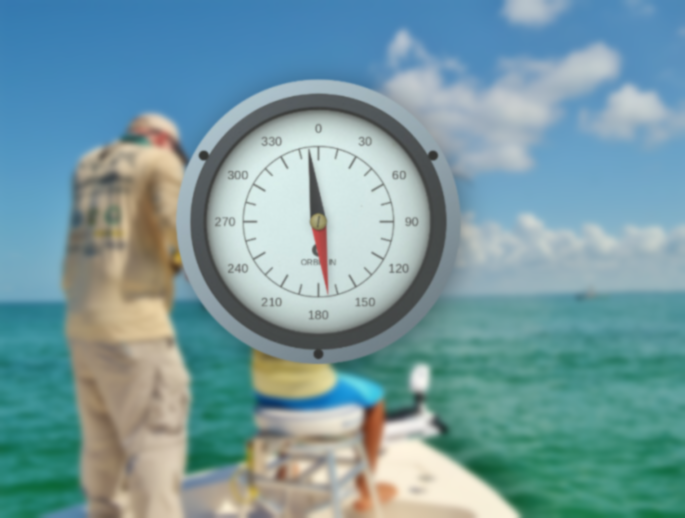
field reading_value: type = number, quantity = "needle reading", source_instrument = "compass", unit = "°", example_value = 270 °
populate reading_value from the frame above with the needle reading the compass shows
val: 172.5 °
